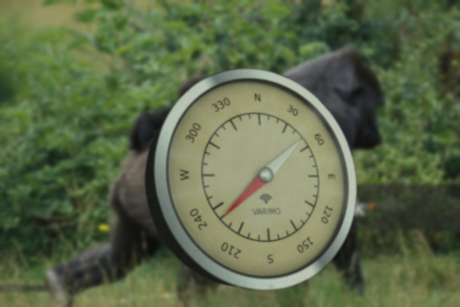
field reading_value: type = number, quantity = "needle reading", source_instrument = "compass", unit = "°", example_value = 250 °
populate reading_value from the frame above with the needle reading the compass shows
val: 230 °
